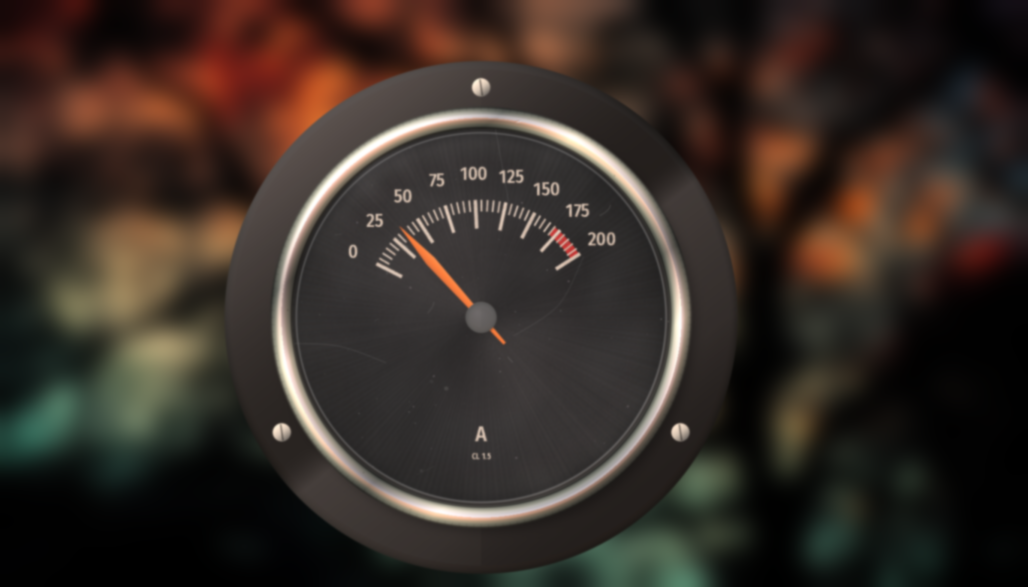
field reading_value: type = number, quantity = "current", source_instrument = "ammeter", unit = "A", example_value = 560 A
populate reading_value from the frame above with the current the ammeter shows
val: 35 A
